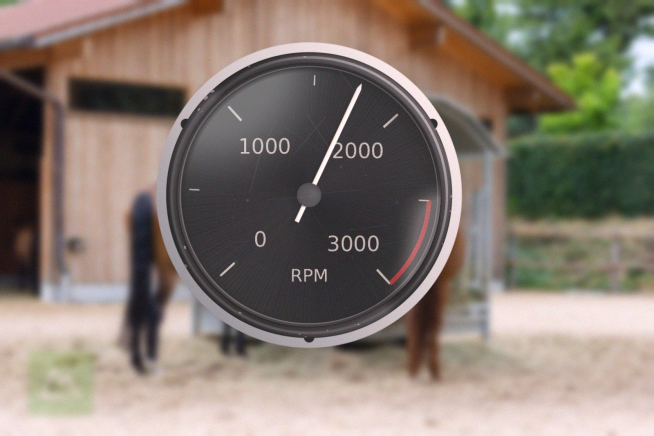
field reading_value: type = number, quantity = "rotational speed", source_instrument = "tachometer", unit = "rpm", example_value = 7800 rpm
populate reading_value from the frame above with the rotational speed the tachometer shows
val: 1750 rpm
